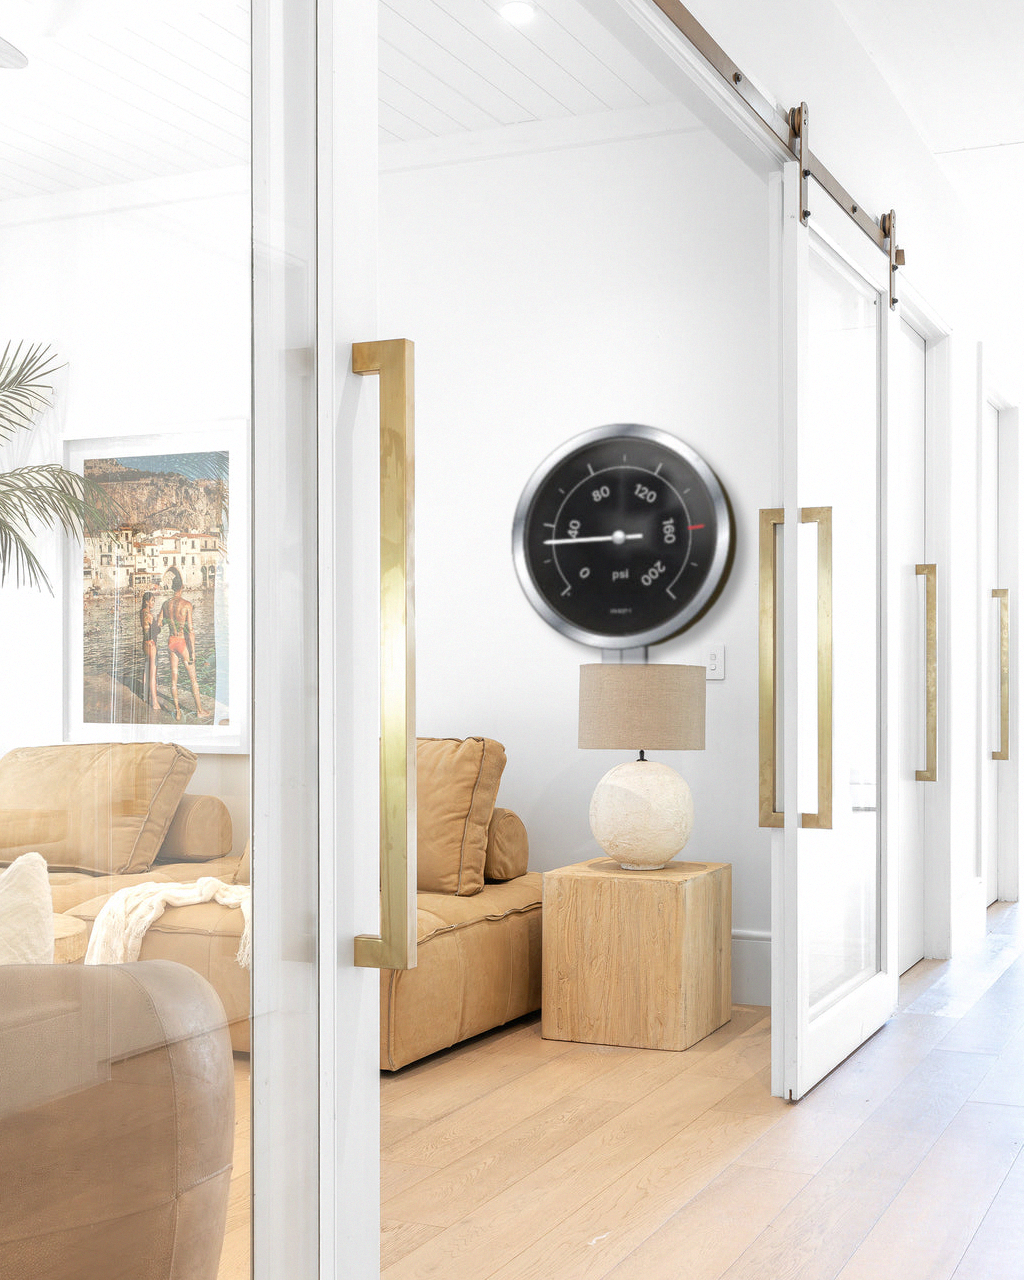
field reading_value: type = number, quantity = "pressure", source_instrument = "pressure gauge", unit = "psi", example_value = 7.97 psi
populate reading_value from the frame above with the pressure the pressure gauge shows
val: 30 psi
